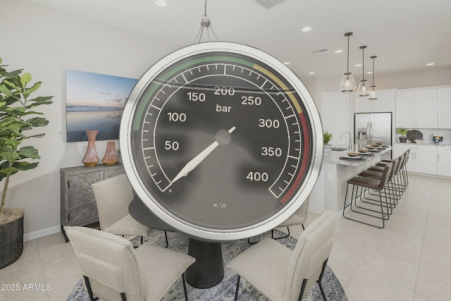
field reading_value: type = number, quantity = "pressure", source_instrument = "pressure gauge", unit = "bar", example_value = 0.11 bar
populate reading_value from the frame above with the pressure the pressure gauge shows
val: 0 bar
